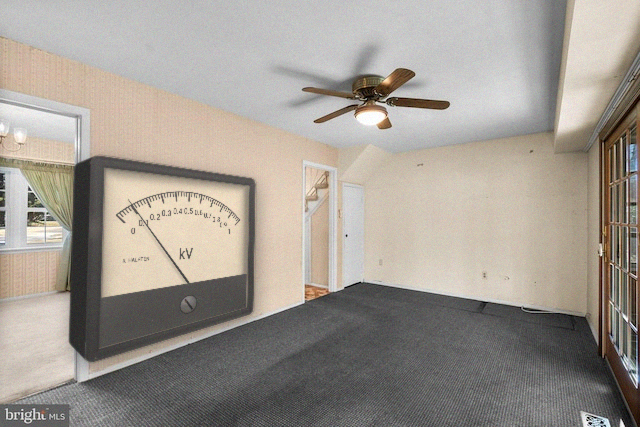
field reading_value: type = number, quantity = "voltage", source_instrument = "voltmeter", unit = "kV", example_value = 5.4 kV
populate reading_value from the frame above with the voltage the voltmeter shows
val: 0.1 kV
